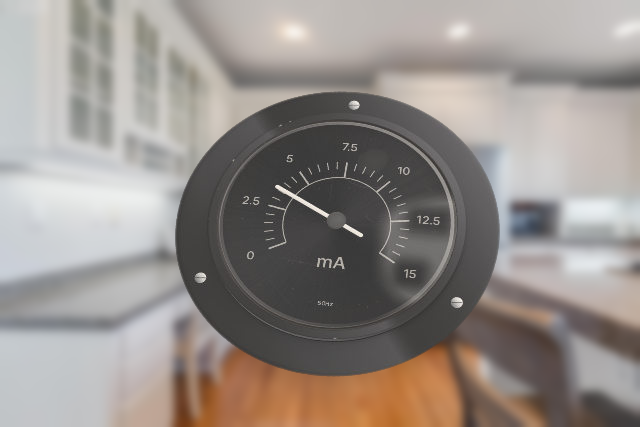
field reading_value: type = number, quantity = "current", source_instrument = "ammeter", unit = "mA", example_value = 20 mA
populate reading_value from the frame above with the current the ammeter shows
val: 3.5 mA
